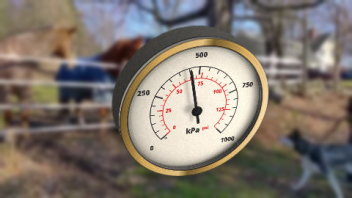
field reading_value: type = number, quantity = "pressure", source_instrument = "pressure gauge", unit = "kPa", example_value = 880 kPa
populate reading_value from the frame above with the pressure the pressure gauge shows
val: 450 kPa
